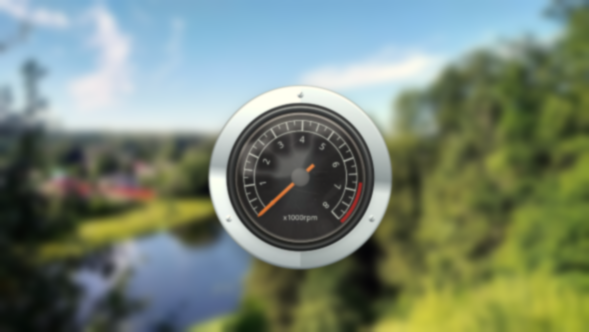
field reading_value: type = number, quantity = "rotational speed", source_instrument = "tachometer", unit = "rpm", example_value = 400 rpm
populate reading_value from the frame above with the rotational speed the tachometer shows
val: 0 rpm
